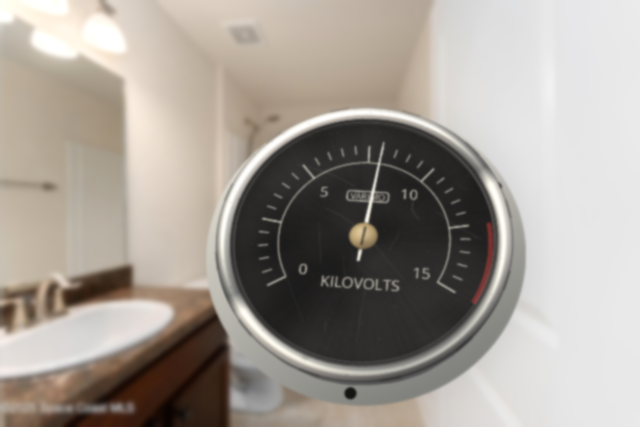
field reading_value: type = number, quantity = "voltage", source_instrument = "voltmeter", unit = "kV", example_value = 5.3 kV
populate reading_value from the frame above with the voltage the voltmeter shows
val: 8 kV
